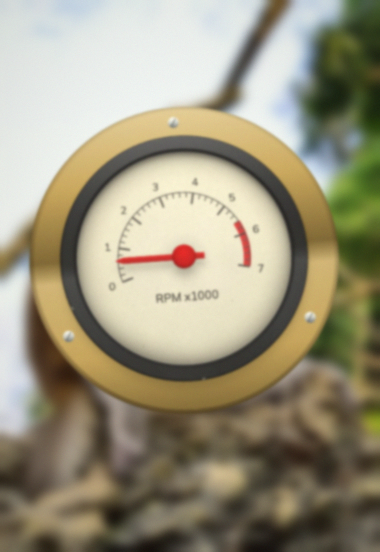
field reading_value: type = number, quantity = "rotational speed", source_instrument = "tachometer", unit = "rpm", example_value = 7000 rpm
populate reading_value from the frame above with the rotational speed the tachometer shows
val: 600 rpm
